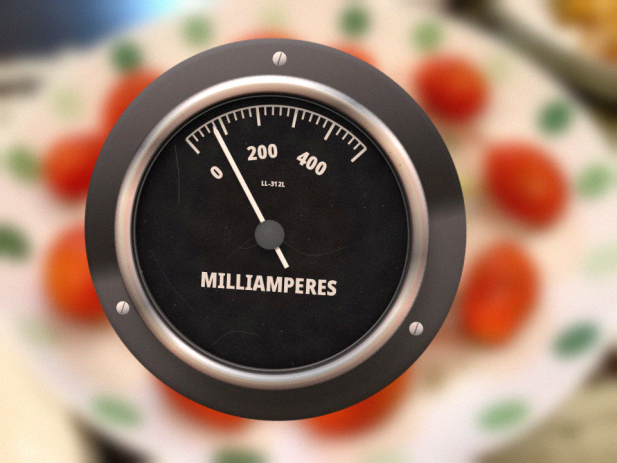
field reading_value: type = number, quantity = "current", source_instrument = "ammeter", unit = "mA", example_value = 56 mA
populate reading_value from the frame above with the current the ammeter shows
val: 80 mA
